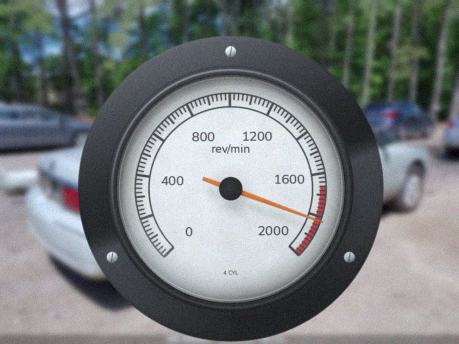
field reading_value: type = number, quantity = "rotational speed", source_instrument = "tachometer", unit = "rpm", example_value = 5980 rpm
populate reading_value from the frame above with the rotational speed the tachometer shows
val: 1820 rpm
